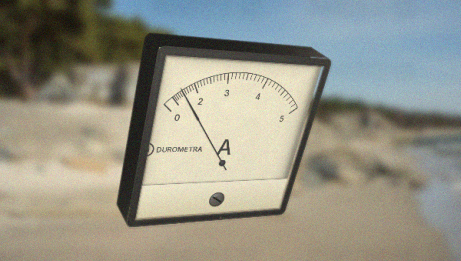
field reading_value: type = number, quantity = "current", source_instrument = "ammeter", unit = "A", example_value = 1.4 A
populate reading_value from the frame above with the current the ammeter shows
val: 1.5 A
